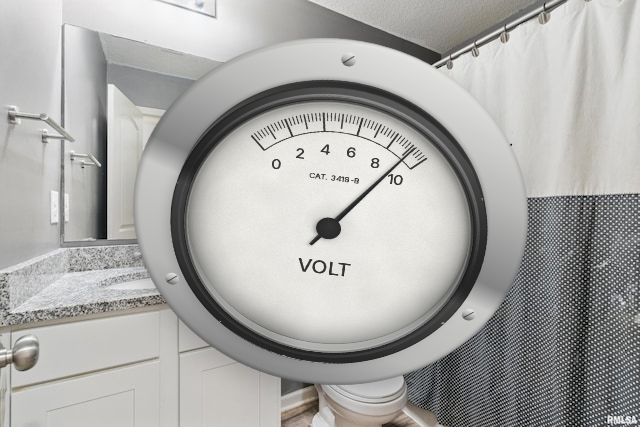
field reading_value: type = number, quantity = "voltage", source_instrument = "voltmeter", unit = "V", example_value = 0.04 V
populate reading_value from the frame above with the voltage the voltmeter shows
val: 9 V
